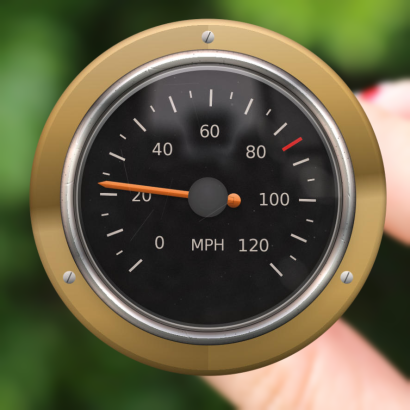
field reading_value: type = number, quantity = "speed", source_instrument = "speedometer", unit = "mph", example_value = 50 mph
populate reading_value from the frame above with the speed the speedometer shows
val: 22.5 mph
